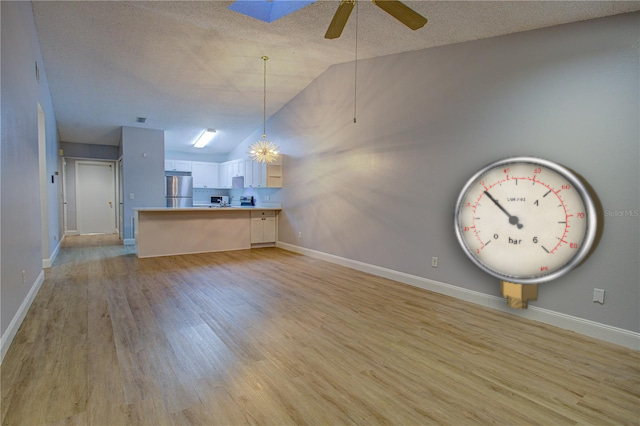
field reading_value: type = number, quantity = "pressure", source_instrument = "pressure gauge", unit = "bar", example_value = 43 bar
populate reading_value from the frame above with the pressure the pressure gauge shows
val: 2 bar
